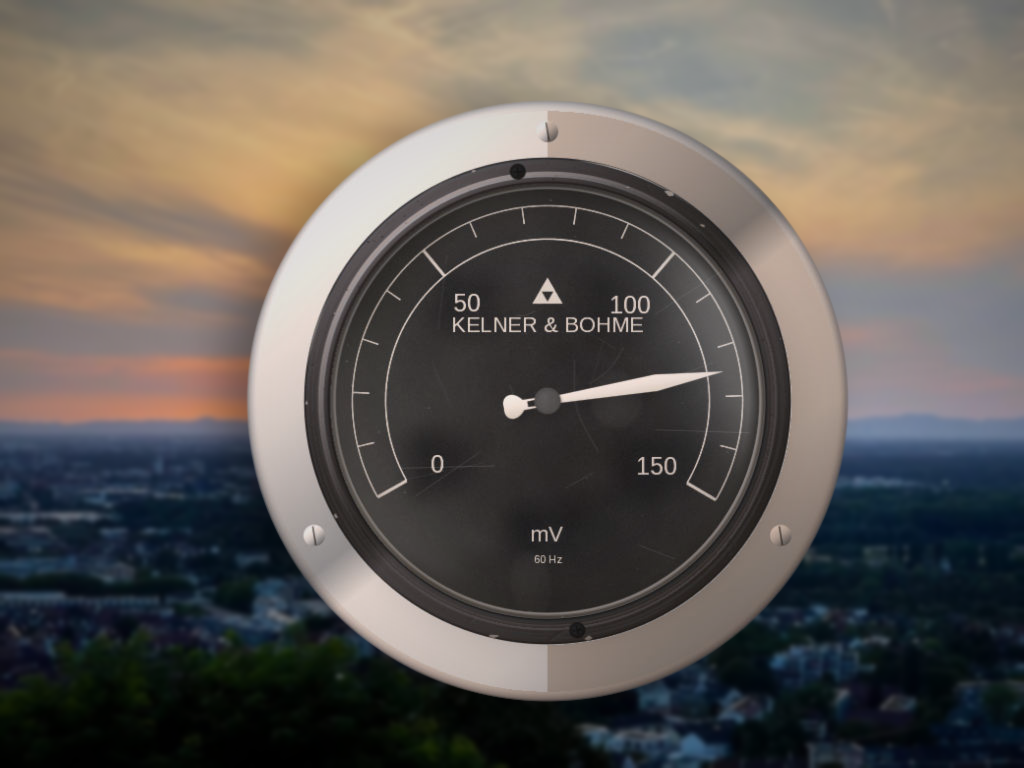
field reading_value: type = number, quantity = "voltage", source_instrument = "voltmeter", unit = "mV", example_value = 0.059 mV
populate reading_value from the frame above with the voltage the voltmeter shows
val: 125 mV
